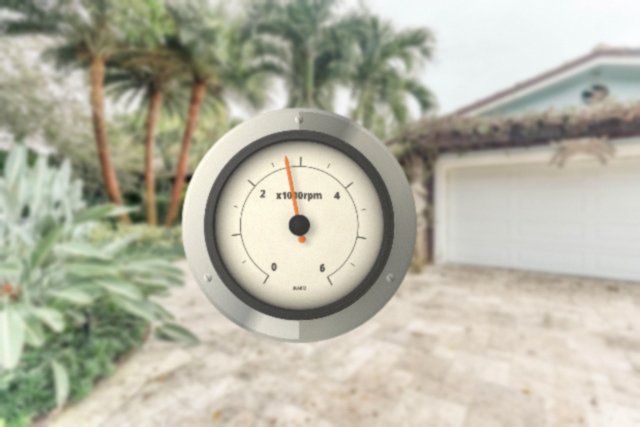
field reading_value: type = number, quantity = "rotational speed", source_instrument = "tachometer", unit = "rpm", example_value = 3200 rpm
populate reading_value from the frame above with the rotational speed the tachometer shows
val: 2750 rpm
